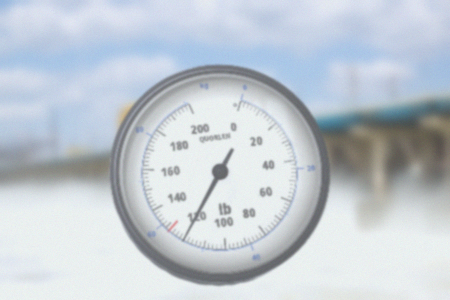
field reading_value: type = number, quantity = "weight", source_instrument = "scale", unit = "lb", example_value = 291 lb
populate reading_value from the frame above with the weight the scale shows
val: 120 lb
